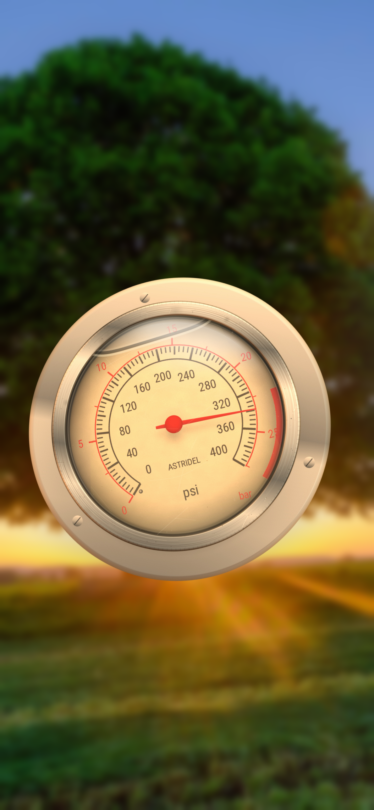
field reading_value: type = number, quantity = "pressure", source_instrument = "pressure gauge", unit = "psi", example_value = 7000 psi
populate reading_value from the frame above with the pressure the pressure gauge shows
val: 340 psi
